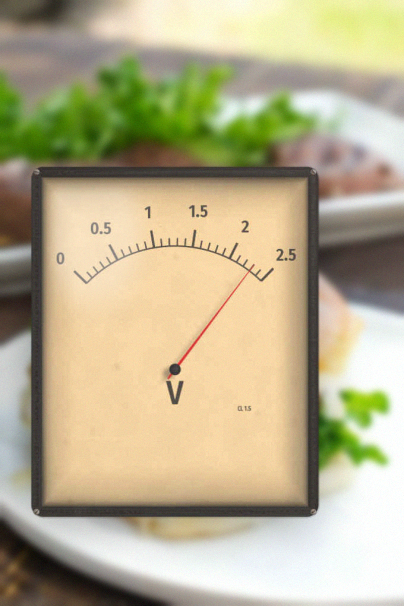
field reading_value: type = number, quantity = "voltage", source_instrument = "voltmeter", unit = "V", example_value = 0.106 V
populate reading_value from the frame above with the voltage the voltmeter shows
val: 2.3 V
